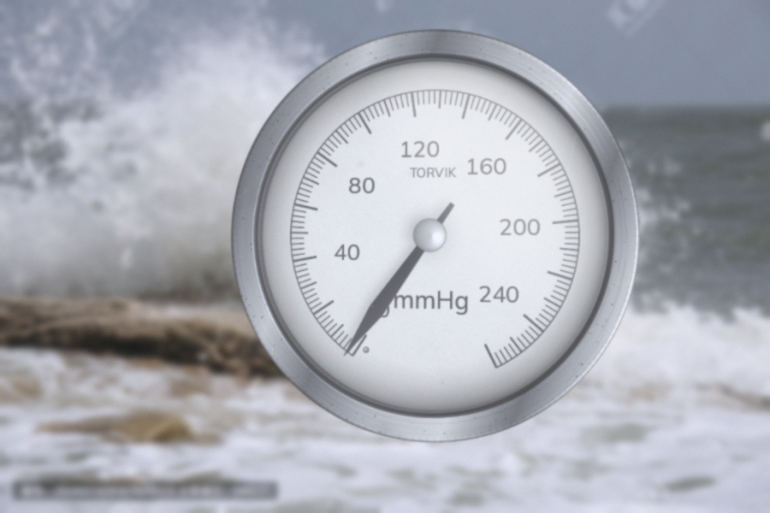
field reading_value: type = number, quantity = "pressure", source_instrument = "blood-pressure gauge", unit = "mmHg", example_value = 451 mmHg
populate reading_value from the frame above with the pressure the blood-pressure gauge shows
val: 2 mmHg
